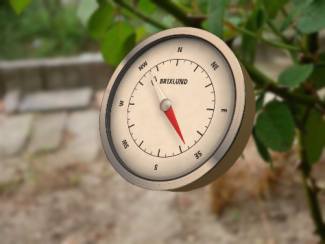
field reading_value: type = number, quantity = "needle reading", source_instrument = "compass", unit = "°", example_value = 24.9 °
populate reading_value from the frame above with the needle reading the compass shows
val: 140 °
